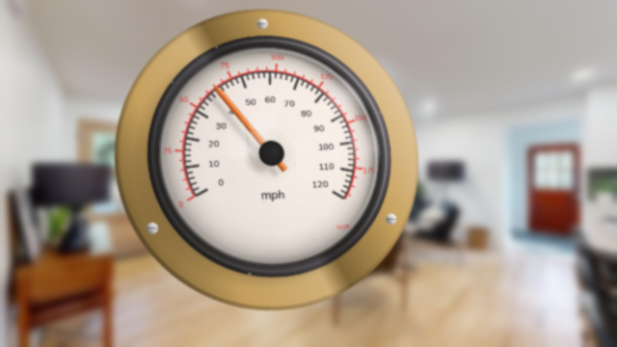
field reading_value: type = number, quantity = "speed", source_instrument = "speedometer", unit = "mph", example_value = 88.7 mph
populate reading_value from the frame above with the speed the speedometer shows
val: 40 mph
